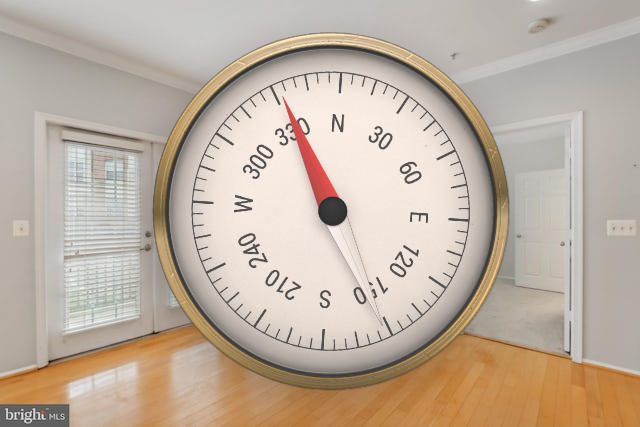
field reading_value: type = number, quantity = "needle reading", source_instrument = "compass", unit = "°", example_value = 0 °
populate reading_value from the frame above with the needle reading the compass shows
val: 332.5 °
